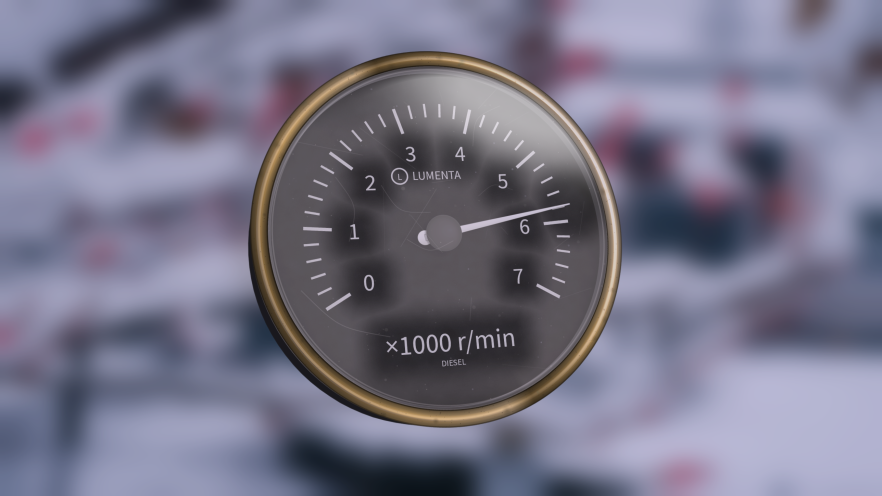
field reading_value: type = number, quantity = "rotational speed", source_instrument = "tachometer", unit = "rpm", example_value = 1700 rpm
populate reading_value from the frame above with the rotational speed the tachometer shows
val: 5800 rpm
